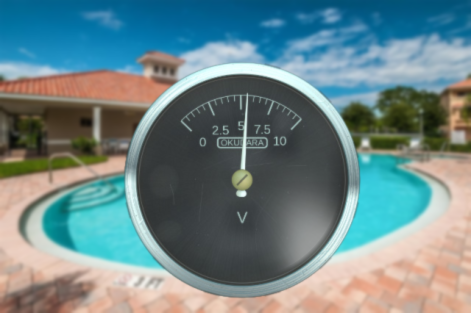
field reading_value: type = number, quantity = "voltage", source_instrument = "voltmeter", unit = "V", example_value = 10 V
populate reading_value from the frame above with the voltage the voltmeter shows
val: 5.5 V
